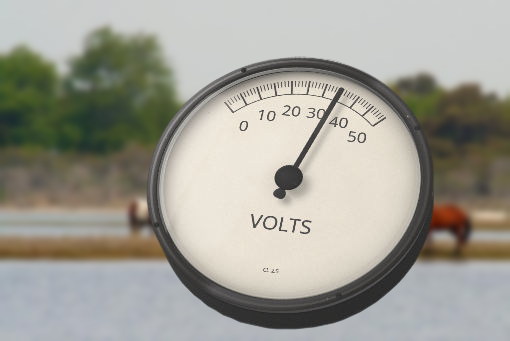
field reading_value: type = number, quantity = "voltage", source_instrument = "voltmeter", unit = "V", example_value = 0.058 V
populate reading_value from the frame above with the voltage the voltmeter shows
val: 35 V
